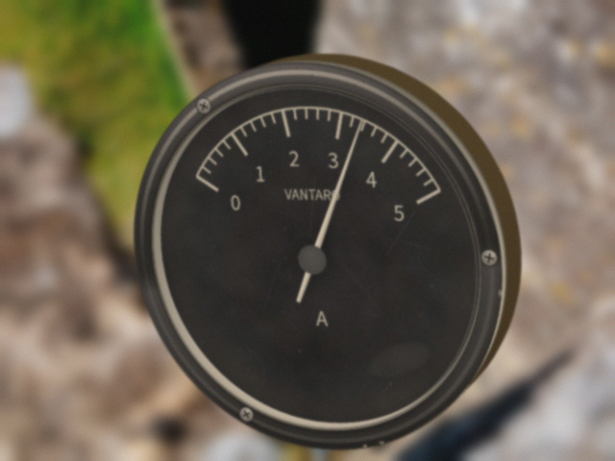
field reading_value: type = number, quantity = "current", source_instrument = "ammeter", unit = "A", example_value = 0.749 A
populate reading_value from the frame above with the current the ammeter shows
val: 3.4 A
